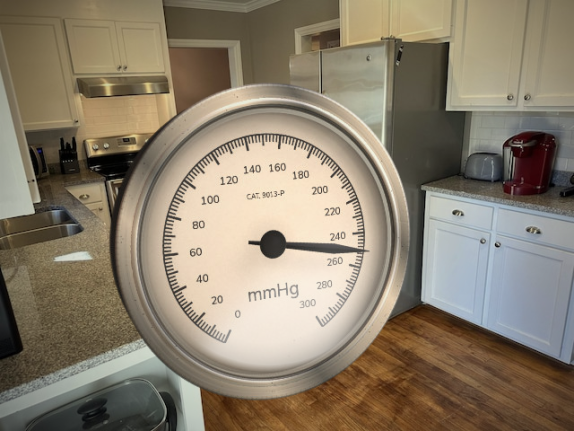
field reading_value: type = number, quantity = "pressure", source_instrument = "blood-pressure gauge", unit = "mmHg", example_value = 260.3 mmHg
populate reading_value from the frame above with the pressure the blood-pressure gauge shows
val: 250 mmHg
